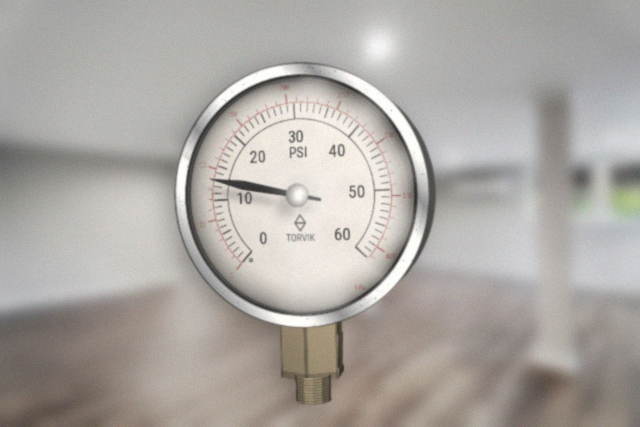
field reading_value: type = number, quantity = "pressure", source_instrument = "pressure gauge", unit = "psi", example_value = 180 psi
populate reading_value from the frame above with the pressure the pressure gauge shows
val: 13 psi
